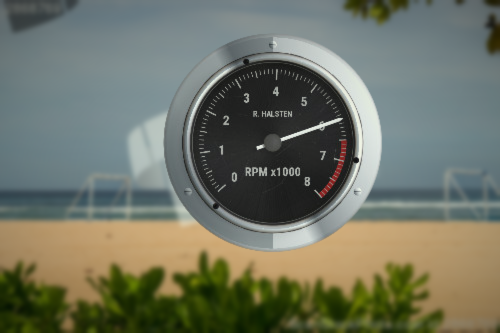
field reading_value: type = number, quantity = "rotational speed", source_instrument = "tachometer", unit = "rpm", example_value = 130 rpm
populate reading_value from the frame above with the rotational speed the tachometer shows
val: 6000 rpm
